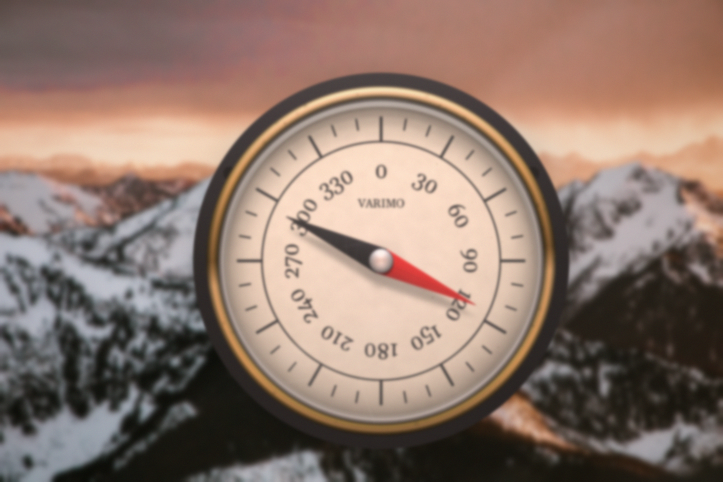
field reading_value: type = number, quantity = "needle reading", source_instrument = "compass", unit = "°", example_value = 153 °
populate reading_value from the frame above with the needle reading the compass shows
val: 115 °
